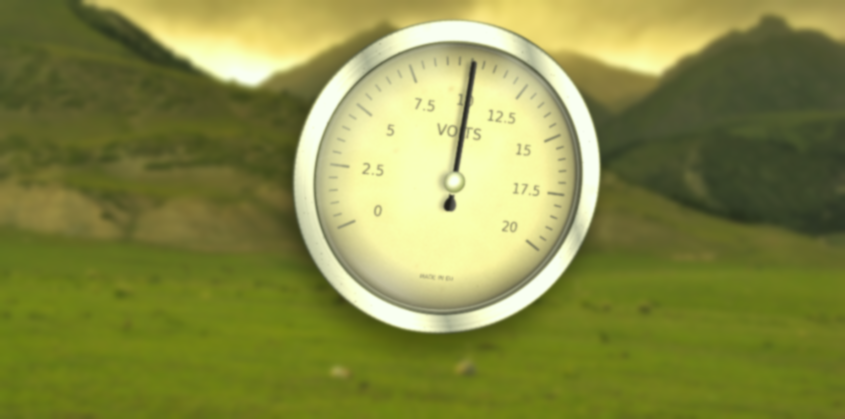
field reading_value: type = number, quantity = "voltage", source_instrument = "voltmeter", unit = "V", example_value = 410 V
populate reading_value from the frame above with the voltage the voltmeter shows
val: 10 V
